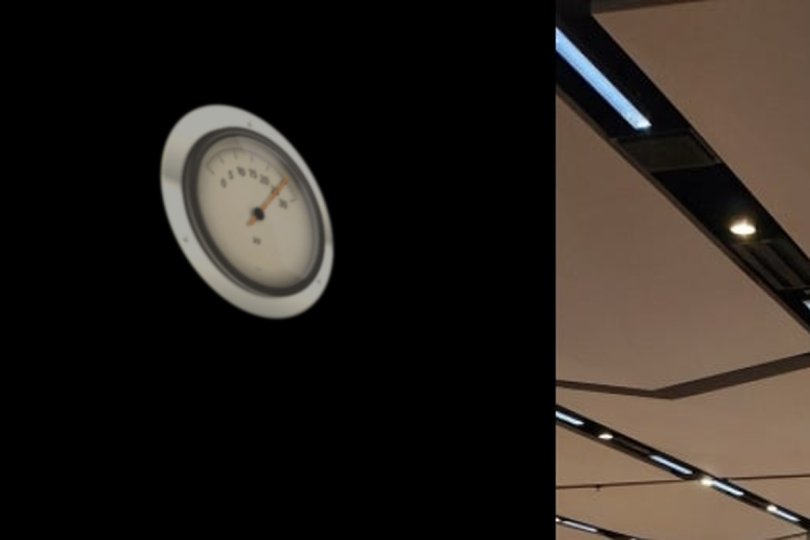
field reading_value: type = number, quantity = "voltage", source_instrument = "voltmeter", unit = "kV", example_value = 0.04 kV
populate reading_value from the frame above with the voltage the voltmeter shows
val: 25 kV
